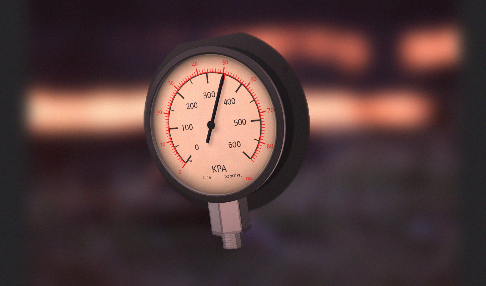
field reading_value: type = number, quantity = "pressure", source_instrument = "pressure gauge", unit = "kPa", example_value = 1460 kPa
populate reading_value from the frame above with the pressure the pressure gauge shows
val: 350 kPa
